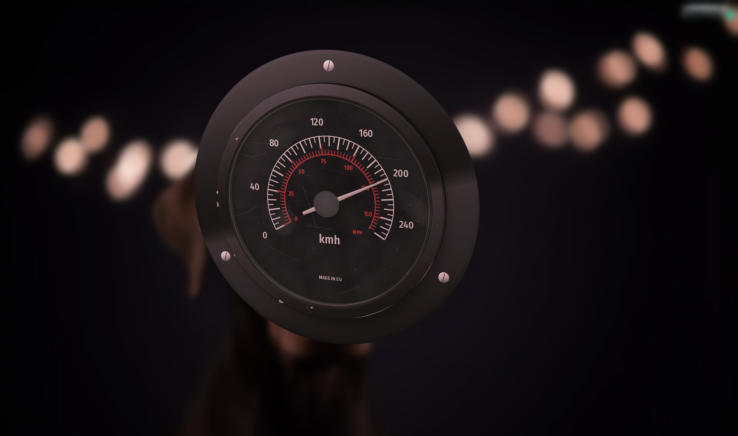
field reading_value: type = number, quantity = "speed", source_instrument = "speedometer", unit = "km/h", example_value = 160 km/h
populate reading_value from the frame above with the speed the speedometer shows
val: 200 km/h
